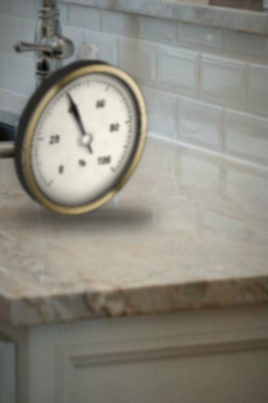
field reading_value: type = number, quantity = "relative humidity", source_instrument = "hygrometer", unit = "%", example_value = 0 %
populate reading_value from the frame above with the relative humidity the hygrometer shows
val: 40 %
